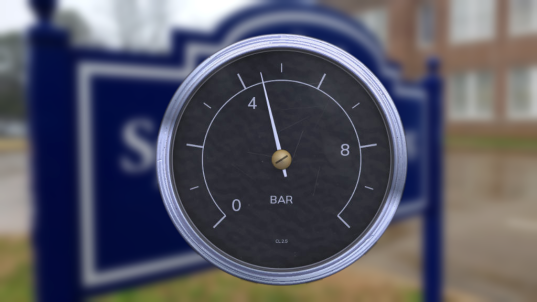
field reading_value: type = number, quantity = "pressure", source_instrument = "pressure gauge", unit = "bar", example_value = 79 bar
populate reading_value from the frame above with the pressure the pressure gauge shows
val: 4.5 bar
